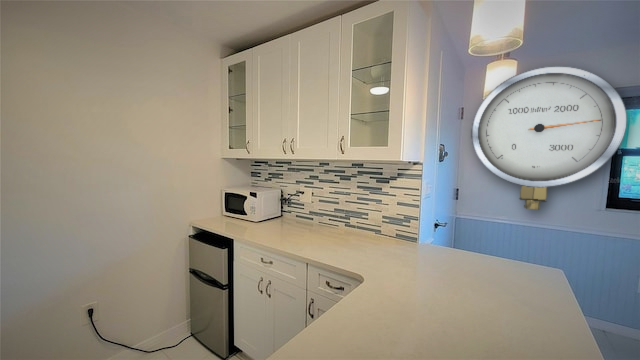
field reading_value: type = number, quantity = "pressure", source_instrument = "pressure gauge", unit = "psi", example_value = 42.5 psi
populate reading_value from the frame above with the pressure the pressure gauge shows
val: 2400 psi
